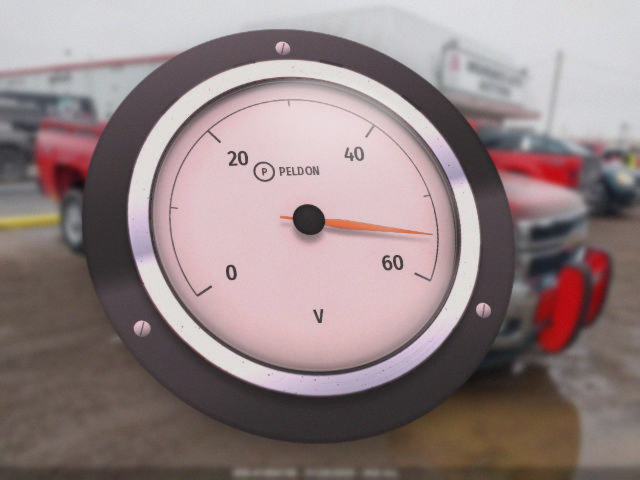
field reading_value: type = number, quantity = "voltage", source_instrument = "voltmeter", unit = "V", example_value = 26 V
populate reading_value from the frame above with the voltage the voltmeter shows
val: 55 V
